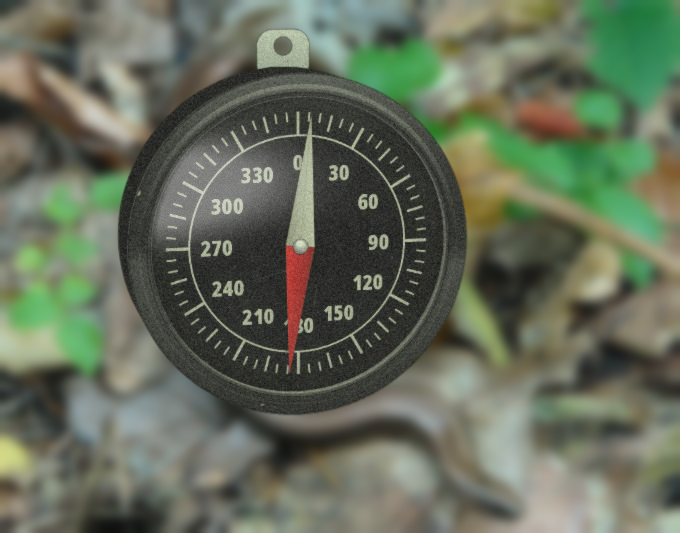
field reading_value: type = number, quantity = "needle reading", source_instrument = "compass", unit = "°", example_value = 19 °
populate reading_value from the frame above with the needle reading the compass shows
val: 185 °
